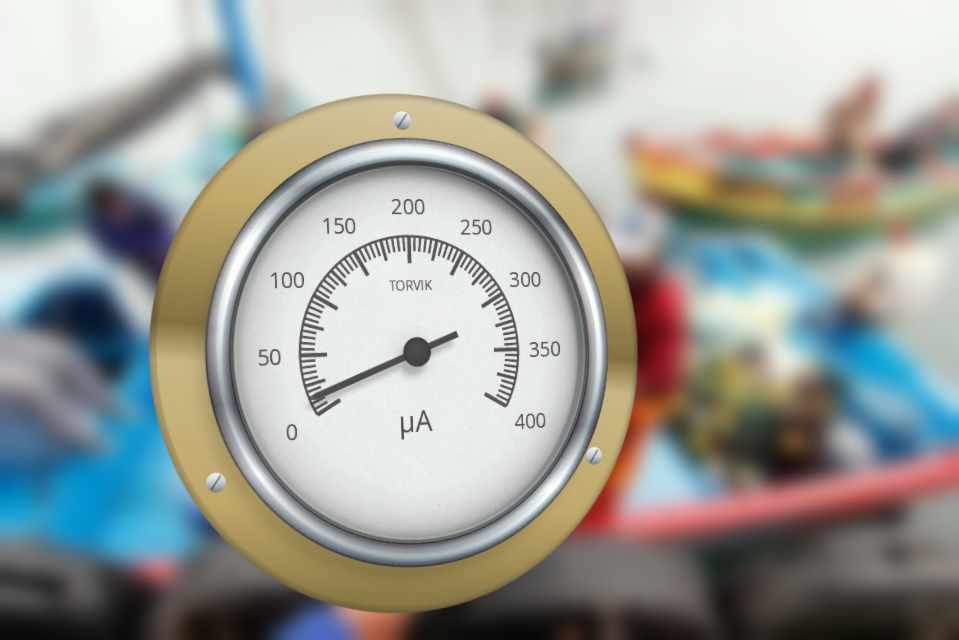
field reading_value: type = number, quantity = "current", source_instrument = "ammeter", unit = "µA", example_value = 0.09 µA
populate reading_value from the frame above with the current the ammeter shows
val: 15 µA
